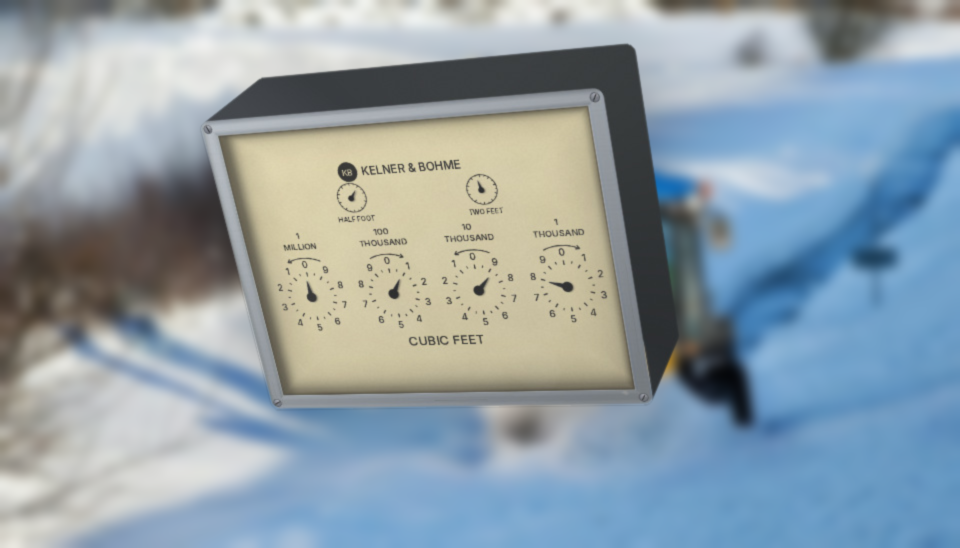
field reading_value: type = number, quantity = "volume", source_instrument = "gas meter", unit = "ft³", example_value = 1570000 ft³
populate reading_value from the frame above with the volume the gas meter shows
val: 8800 ft³
